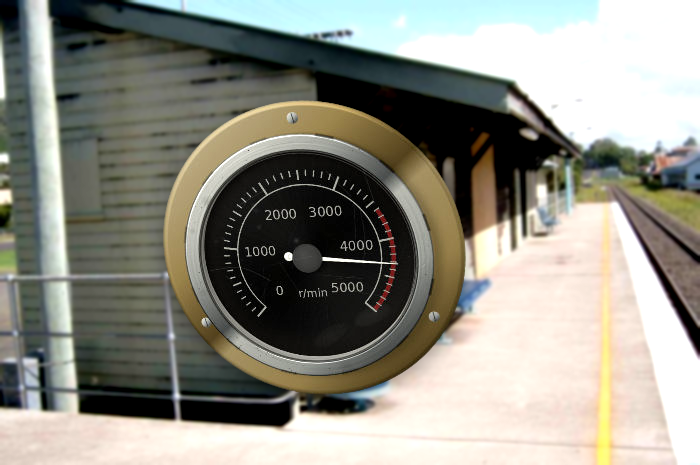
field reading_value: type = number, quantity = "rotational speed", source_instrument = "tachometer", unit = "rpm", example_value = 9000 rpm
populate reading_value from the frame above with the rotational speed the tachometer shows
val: 4300 rpm
